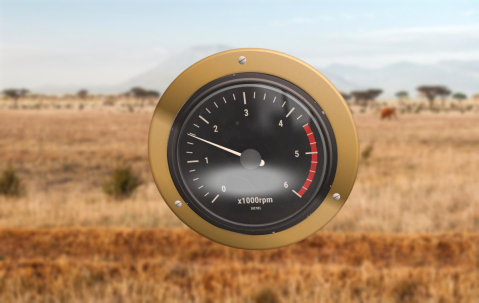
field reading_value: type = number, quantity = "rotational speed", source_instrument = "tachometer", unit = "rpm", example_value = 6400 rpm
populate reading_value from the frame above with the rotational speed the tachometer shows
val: 1600 rpm
